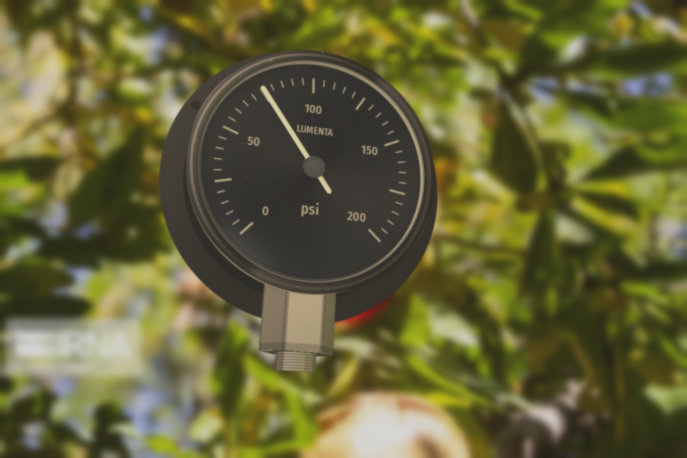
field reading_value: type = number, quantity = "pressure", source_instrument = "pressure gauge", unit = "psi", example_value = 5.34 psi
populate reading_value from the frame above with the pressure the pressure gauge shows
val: 75 psi
